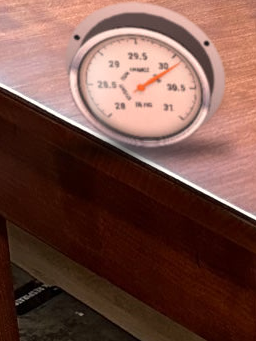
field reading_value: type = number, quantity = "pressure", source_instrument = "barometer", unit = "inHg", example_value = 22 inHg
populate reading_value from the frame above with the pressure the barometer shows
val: 30.1 inHg
